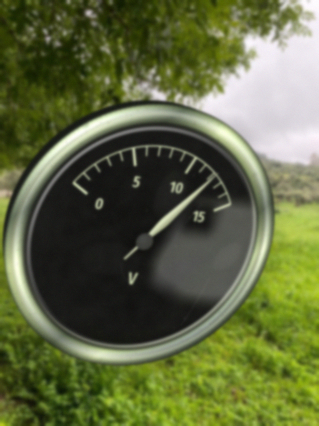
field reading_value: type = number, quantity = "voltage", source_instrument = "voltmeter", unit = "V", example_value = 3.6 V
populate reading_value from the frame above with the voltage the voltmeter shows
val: 12 V
